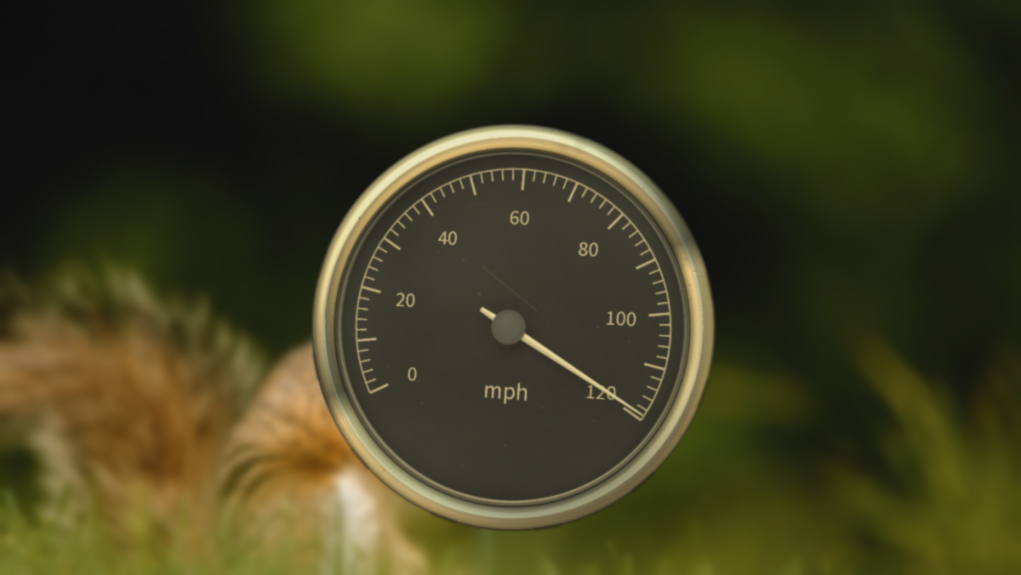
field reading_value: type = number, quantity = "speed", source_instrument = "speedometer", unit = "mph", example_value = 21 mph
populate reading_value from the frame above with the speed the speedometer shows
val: 119 mph
